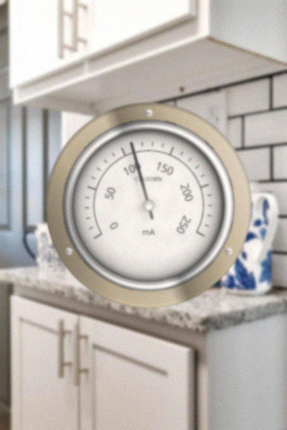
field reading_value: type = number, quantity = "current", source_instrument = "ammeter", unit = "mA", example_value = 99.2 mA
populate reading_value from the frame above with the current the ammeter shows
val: 110 mA
